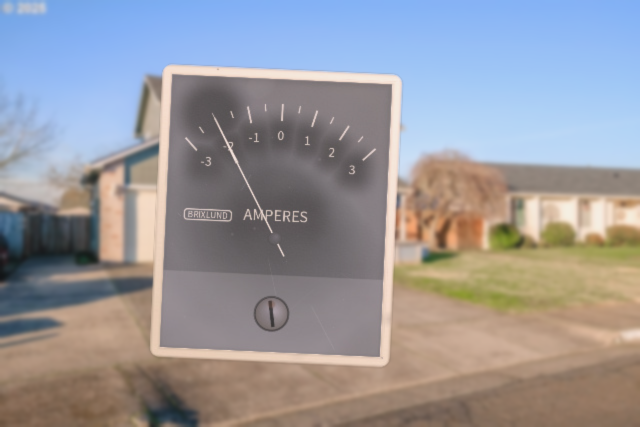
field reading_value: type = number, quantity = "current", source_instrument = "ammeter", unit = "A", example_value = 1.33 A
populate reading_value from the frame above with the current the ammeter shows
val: -2 A
